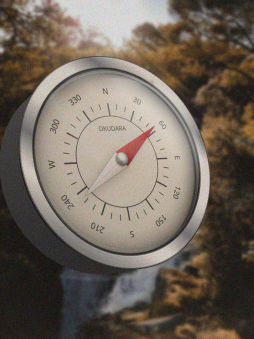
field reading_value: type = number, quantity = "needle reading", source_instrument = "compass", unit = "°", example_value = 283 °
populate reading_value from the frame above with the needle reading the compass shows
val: 55 °
